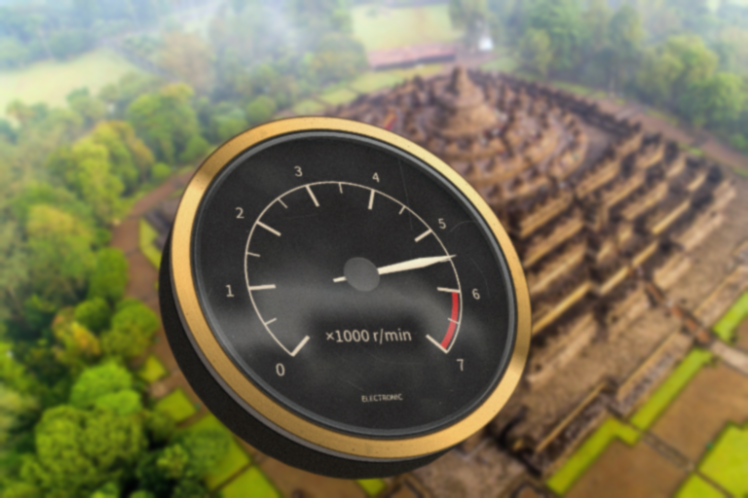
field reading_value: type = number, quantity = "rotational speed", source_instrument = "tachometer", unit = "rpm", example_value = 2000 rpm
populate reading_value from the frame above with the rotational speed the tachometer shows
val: 5500 rpm
